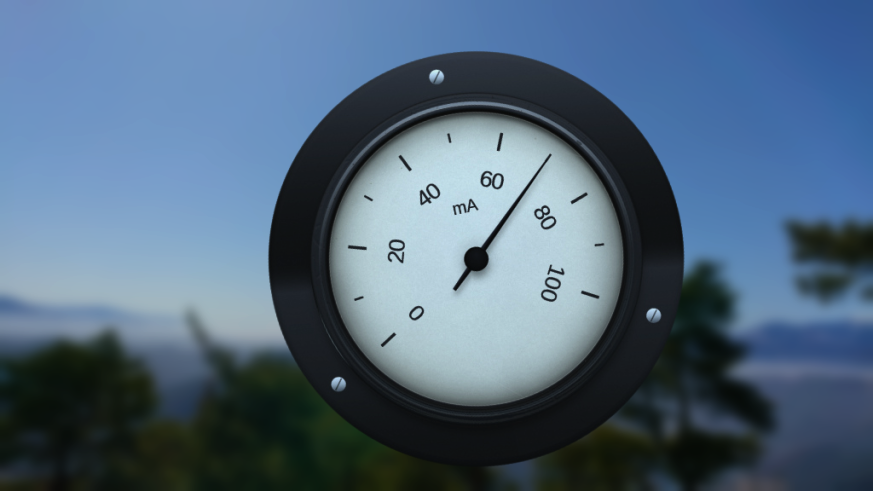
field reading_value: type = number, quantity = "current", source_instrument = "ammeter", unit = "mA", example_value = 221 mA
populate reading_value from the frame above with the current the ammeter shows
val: 70 mA
